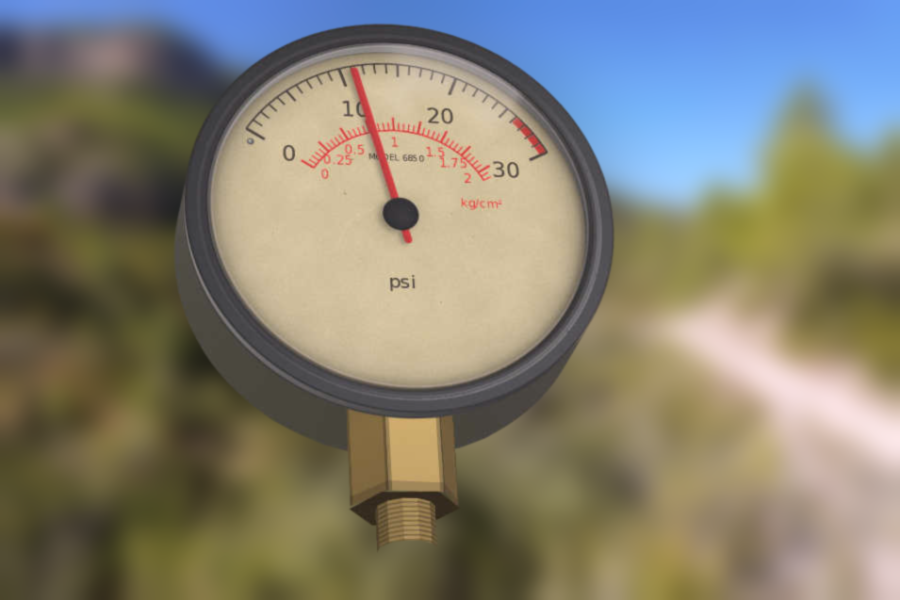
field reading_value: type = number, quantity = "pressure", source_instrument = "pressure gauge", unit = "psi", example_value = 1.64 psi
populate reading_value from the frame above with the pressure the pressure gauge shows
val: 11 psi
